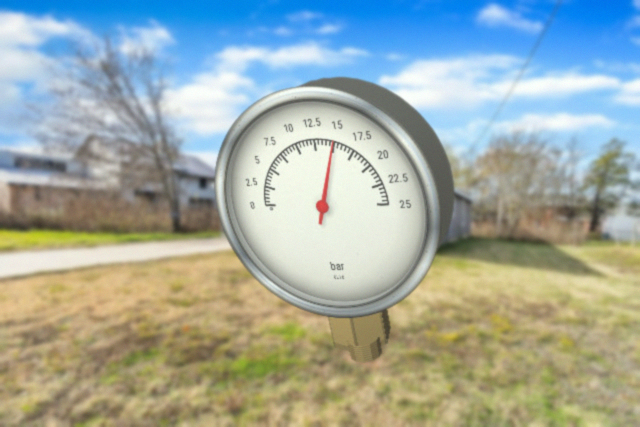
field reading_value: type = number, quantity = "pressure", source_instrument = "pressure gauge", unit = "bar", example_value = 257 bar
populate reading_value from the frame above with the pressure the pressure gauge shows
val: 15 bar
